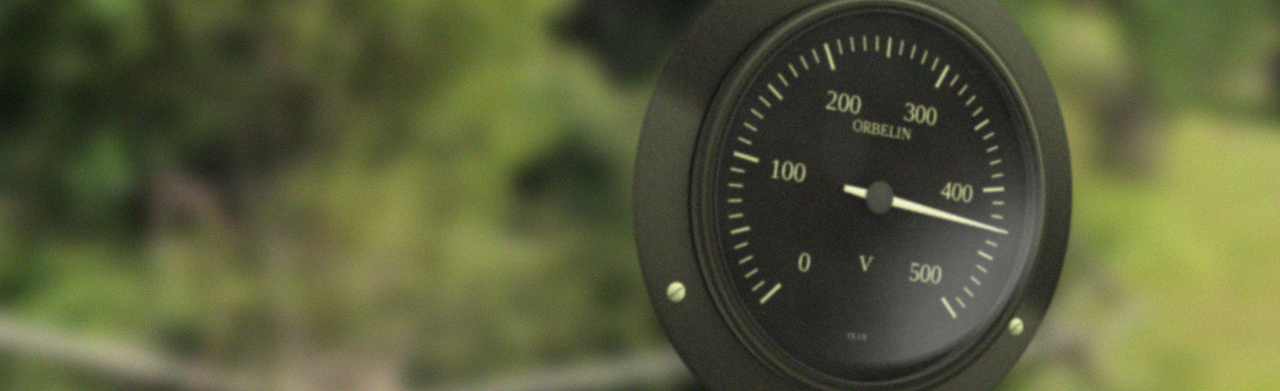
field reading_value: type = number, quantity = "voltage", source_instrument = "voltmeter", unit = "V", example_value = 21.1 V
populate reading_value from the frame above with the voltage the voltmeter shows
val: 430 V
